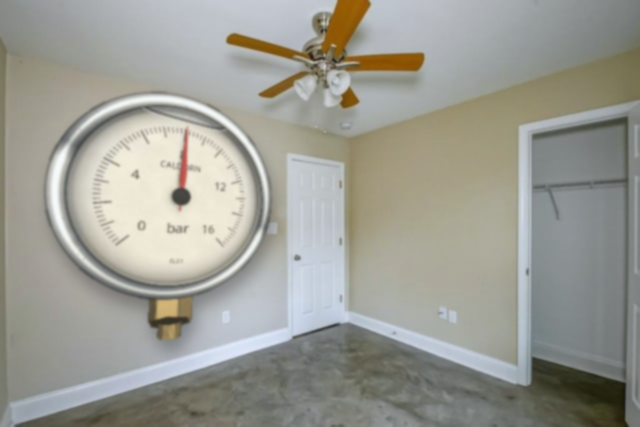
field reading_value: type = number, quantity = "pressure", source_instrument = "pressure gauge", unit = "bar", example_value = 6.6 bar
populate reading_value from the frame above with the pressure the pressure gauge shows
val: 8 bar
